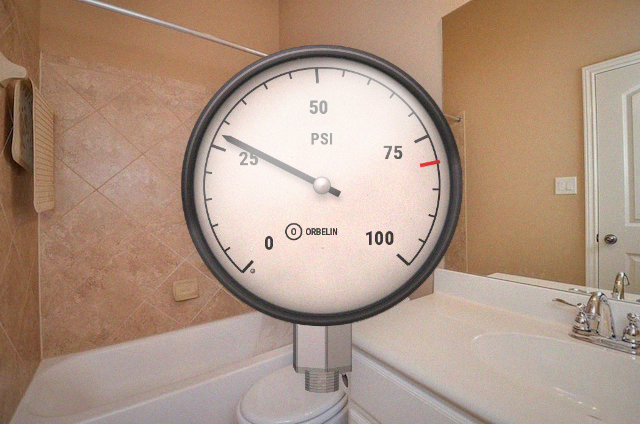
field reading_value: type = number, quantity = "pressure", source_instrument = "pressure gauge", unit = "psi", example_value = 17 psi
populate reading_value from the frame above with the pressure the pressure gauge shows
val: 27.5 psi
